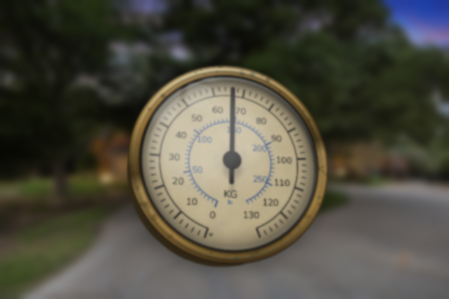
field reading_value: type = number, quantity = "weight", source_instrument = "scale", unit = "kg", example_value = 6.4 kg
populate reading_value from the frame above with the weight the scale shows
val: 66 kg
